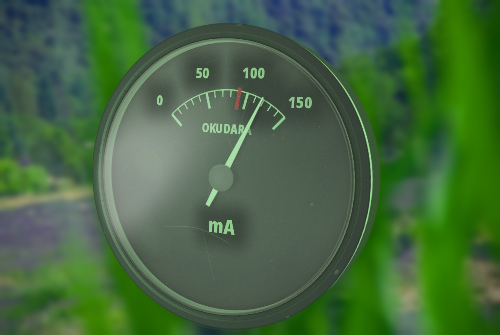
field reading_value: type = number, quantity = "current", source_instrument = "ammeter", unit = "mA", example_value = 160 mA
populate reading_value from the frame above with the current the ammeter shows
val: 120 mA
